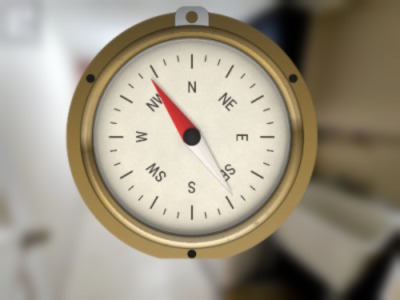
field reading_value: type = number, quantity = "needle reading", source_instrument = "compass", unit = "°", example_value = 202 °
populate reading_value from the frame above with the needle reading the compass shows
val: 325 °
